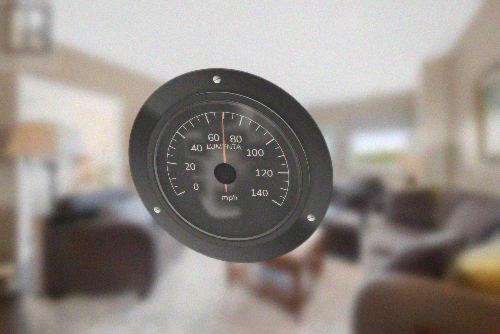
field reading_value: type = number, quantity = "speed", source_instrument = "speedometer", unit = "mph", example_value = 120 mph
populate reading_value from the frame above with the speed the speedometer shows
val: 70 mph
